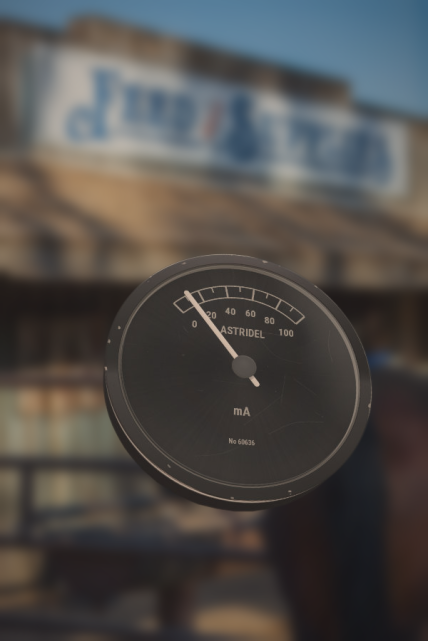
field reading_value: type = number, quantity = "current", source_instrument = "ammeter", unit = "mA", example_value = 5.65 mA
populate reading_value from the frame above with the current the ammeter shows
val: 10 mA
